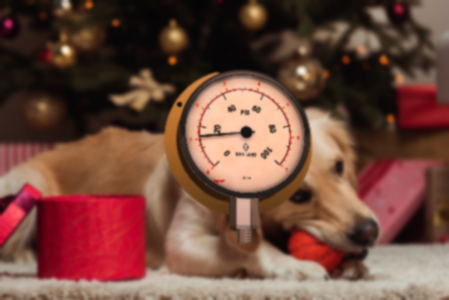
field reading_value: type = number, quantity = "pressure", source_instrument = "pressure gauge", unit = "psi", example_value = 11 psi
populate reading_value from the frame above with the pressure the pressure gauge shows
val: 15 psi
